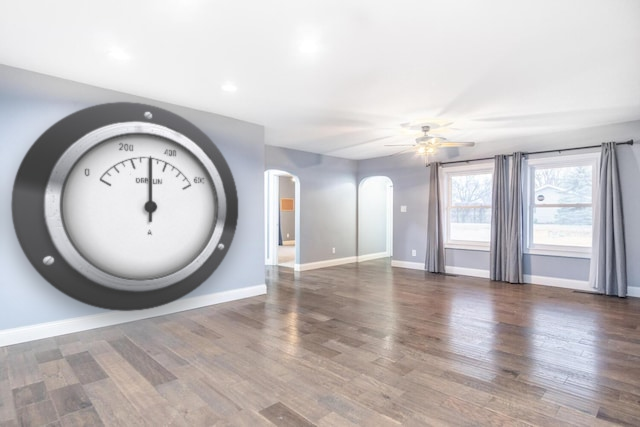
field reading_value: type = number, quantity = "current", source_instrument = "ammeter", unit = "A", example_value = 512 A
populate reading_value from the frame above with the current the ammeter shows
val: 300 A
